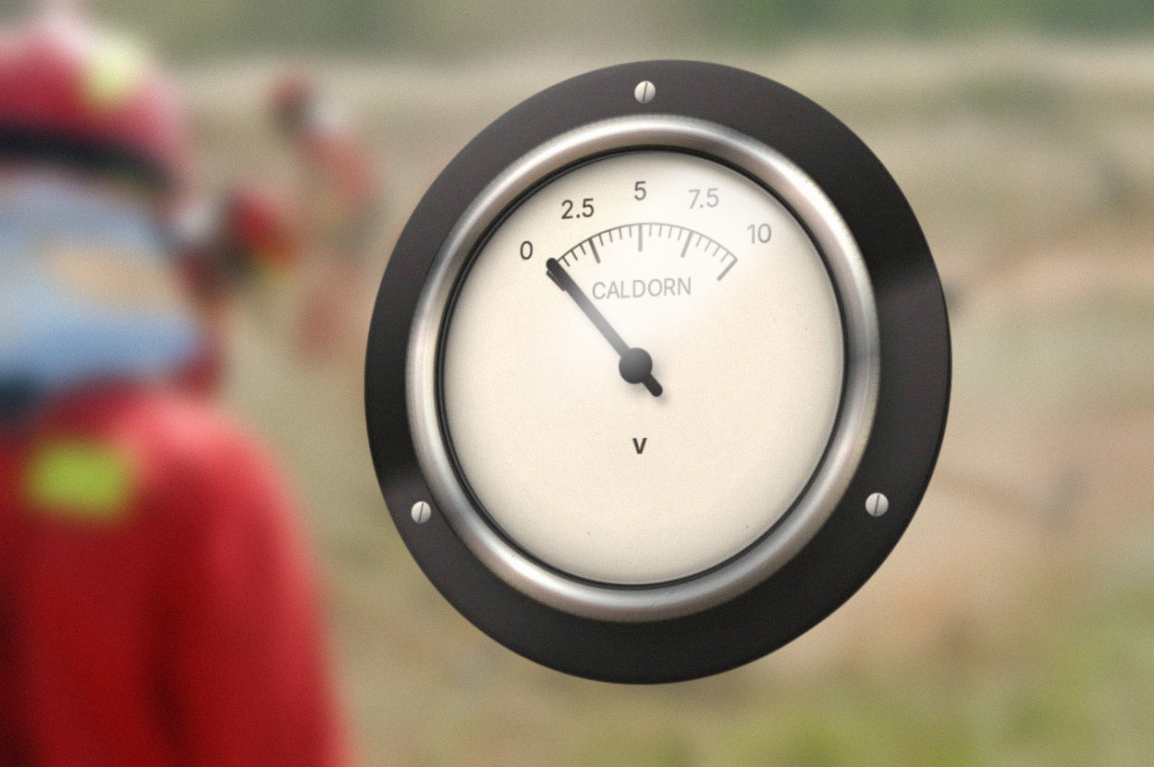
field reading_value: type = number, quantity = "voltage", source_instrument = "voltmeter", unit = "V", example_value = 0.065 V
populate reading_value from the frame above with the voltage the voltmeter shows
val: 0.5 V
